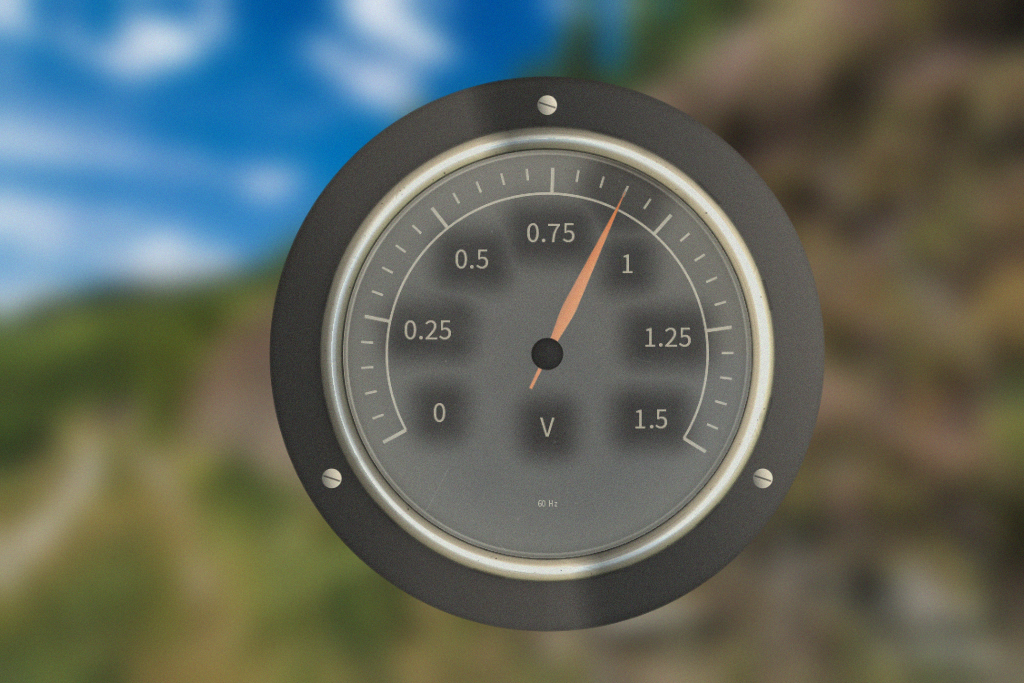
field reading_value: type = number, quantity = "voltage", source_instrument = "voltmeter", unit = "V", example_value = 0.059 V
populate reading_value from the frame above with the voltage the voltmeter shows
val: 0.9 V
